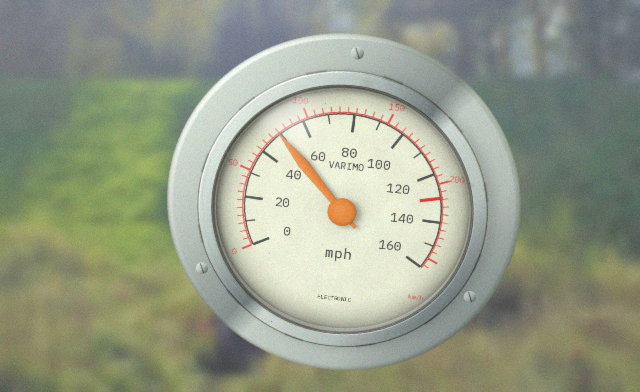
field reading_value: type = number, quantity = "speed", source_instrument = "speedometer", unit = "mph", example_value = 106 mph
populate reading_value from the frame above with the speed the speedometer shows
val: 50 mph
